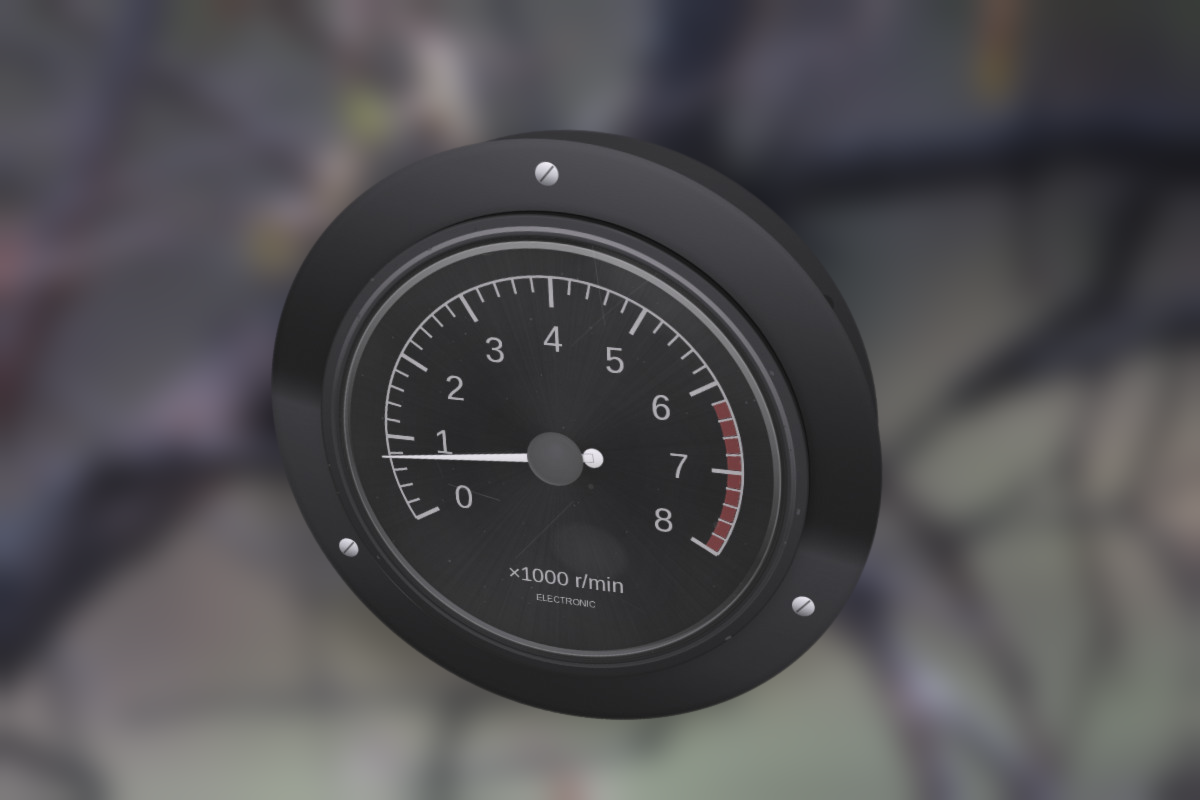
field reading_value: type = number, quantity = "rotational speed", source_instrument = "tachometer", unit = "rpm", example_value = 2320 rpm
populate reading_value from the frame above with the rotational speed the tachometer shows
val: 800 rpm
